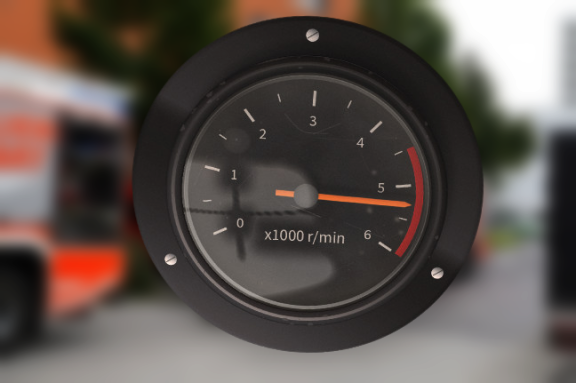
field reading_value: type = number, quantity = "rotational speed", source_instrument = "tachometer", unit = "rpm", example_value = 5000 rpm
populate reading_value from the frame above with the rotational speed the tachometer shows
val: 5250 rpm
